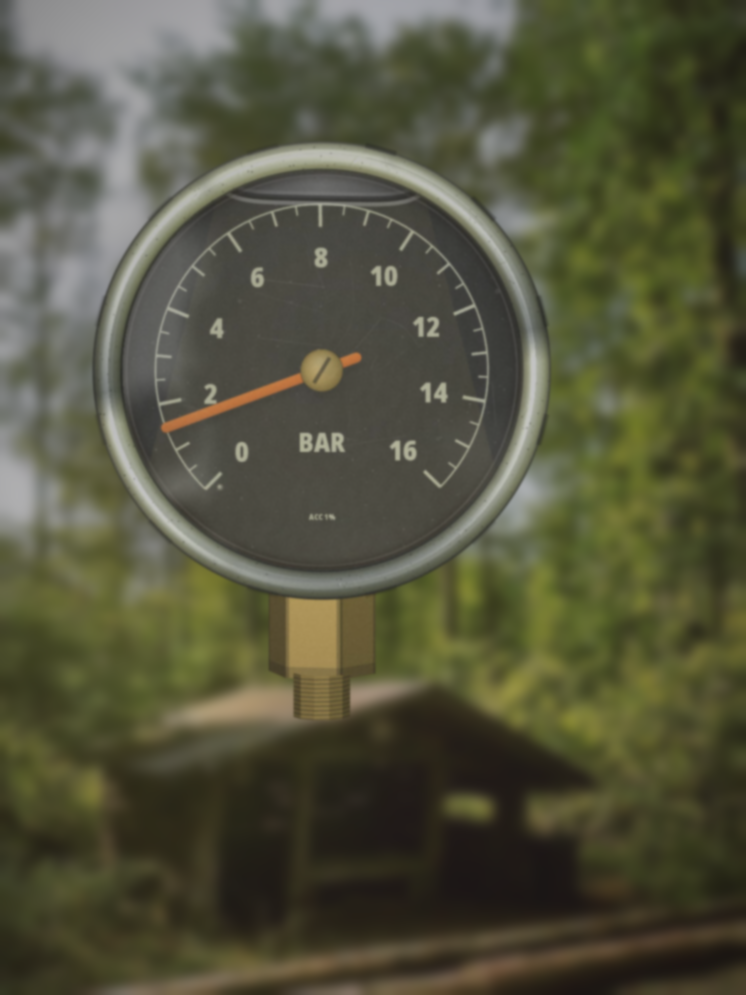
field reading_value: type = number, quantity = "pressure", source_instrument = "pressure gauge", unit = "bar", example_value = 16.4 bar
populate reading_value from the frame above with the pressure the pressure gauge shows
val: 1.5 bar
